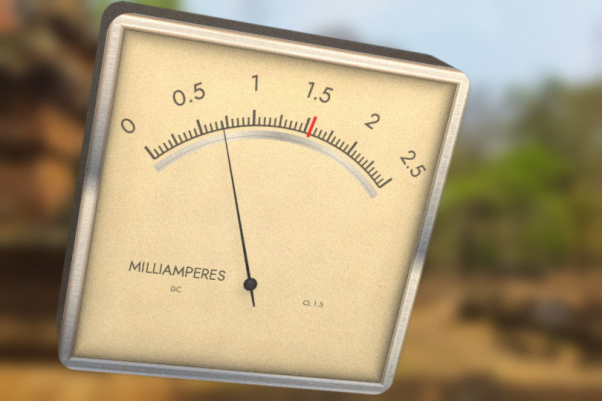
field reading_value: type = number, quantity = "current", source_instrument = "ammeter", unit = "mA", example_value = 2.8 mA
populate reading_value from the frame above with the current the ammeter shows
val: 0.7 mA
